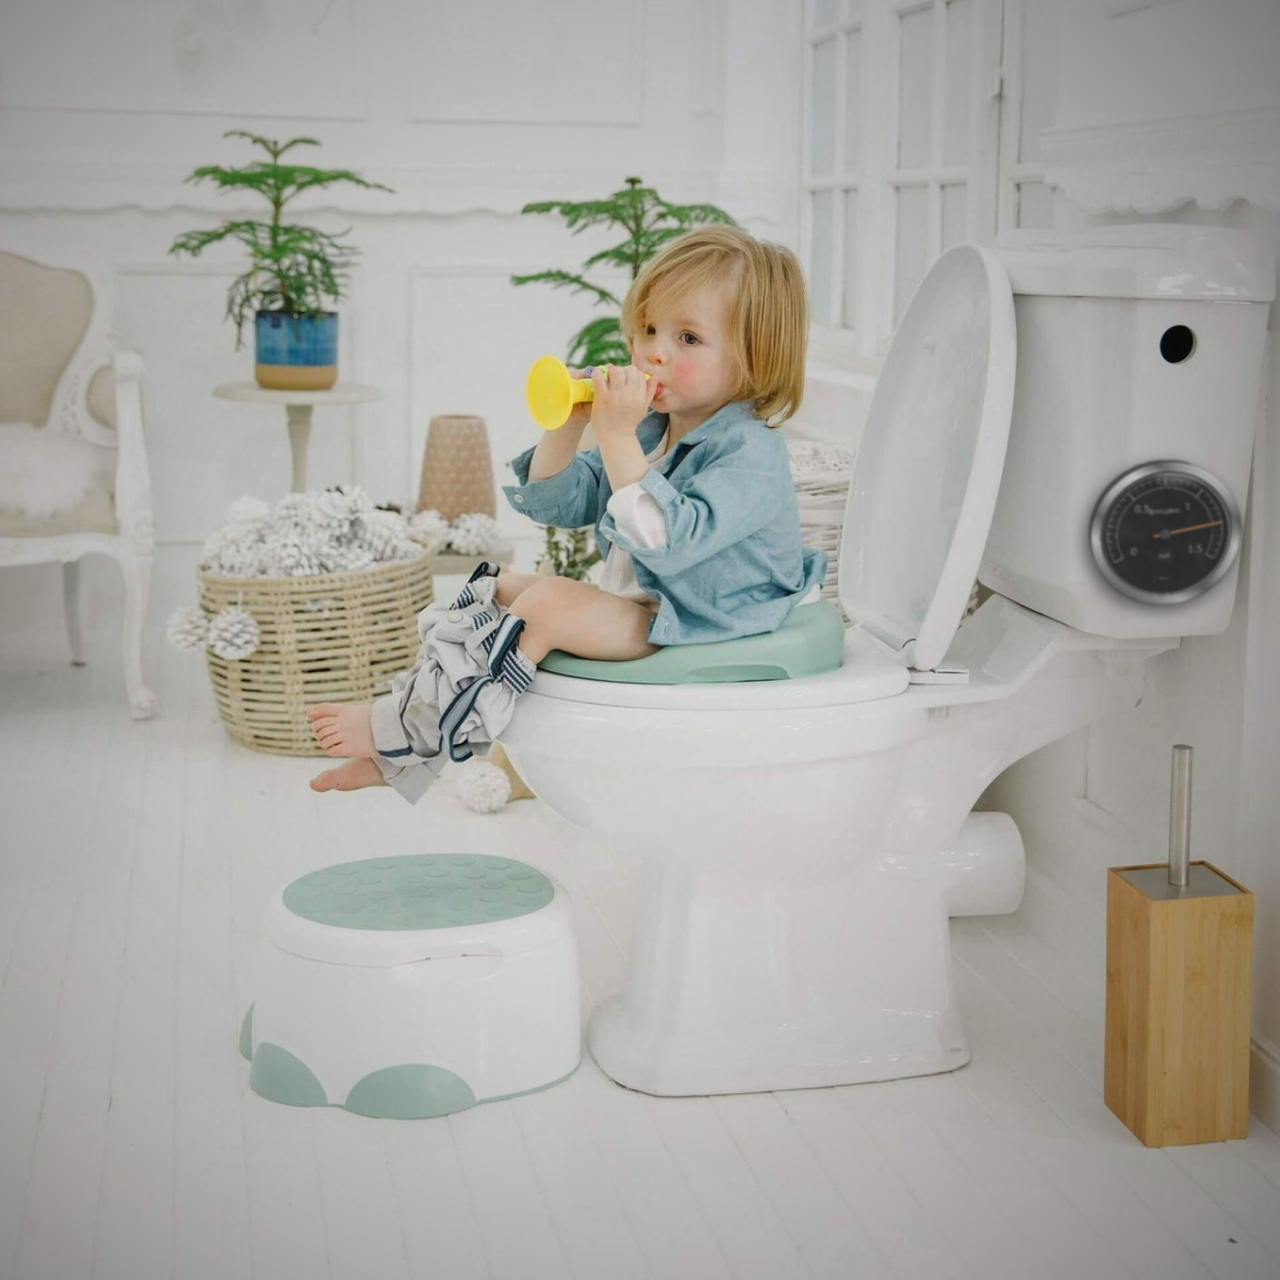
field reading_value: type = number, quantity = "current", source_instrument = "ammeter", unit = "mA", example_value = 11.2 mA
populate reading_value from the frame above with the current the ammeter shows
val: 1.25 mA
